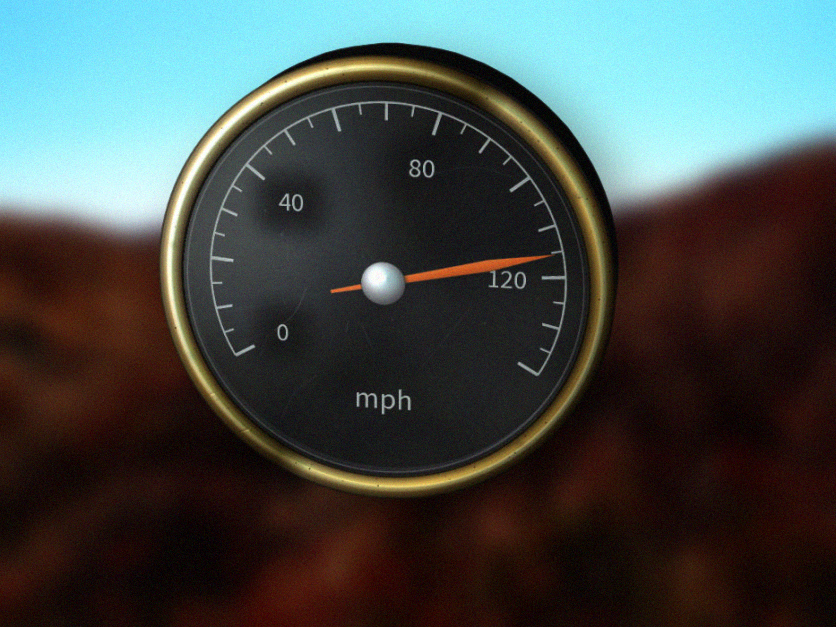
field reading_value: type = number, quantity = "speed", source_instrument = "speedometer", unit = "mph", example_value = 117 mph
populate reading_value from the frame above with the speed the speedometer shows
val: 115 mph
